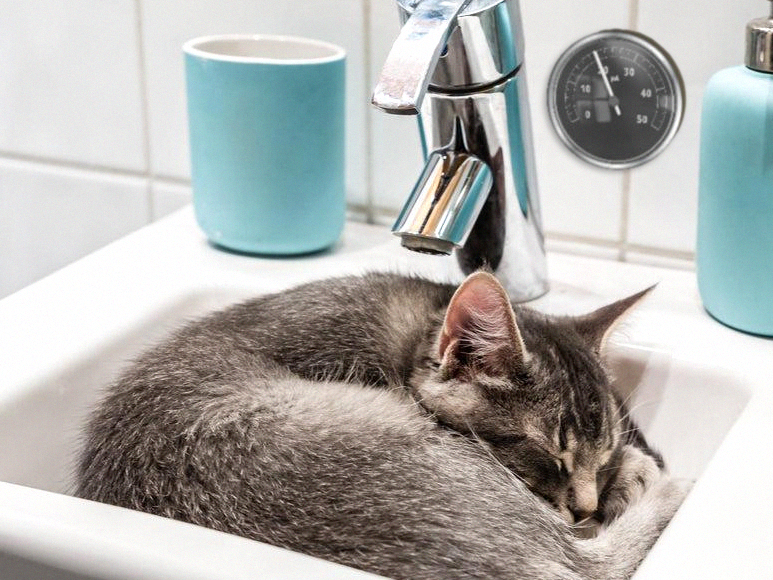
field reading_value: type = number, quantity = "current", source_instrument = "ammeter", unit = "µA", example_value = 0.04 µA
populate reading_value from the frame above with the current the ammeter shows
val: 20 µA
